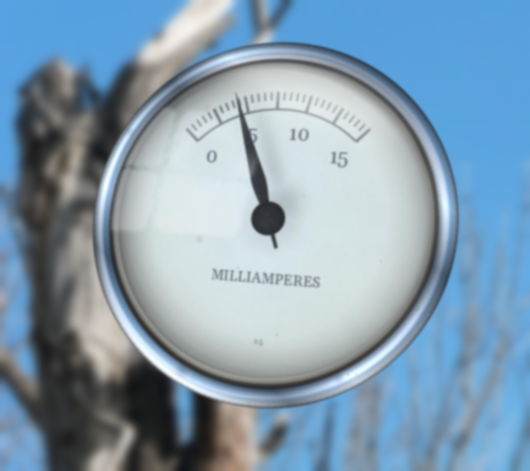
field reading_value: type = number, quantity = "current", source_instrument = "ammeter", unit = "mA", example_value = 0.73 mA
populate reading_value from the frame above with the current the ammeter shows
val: 4.5 mA
